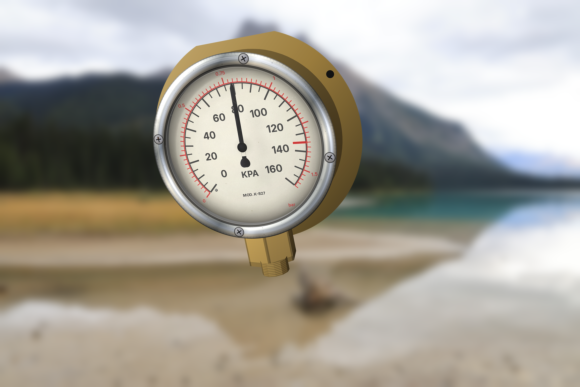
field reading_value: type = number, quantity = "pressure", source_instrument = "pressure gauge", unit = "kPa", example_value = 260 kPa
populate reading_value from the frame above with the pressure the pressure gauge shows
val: 80 kPa
